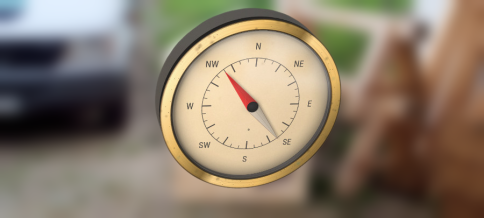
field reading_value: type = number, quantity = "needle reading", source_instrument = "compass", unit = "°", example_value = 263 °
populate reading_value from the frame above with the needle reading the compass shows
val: 320 °
